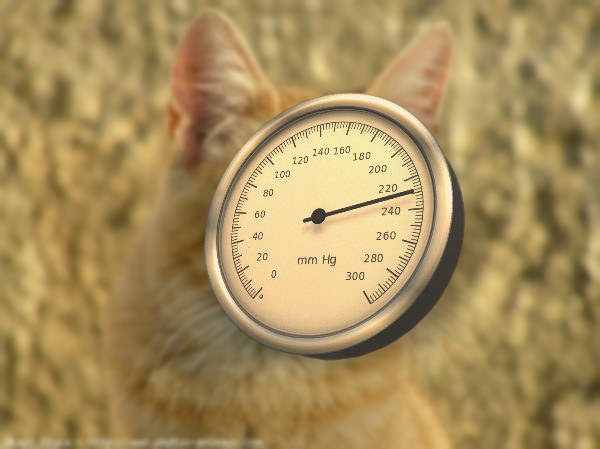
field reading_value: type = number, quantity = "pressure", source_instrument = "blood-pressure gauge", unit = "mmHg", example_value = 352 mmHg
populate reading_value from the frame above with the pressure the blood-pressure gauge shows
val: 230 mmHg
